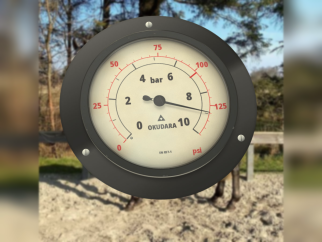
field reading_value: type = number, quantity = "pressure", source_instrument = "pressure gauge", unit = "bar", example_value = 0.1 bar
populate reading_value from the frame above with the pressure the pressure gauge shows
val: 9 bar
